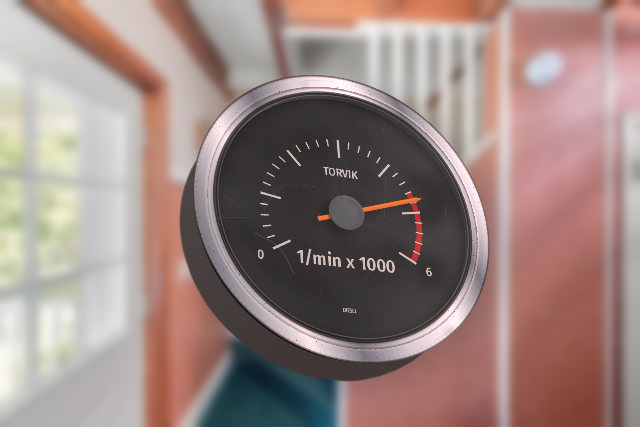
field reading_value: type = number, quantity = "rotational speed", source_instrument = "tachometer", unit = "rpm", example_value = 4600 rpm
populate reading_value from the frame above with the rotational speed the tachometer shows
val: 4800 rpm
